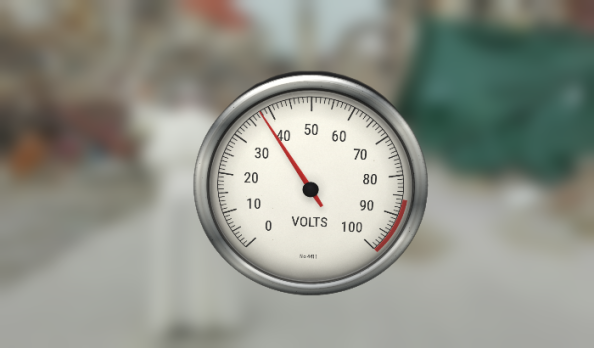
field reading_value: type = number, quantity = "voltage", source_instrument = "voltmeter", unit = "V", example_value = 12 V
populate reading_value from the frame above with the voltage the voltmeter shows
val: 38 V
